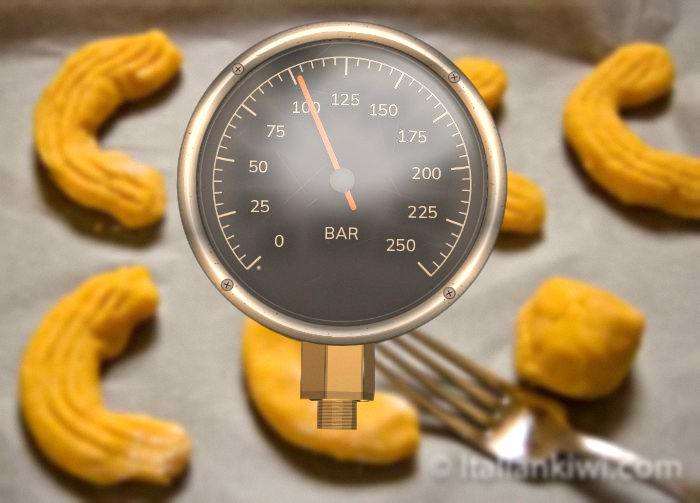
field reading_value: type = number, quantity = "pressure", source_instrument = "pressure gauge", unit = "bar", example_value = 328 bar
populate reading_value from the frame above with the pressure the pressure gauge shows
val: 102.5 bar
